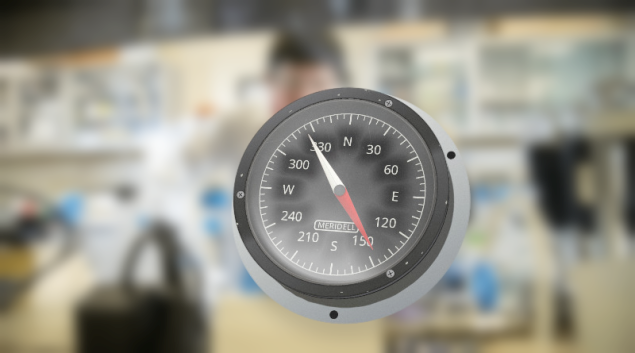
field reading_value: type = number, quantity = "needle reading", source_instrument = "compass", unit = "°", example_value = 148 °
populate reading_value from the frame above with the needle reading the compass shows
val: 145 °
